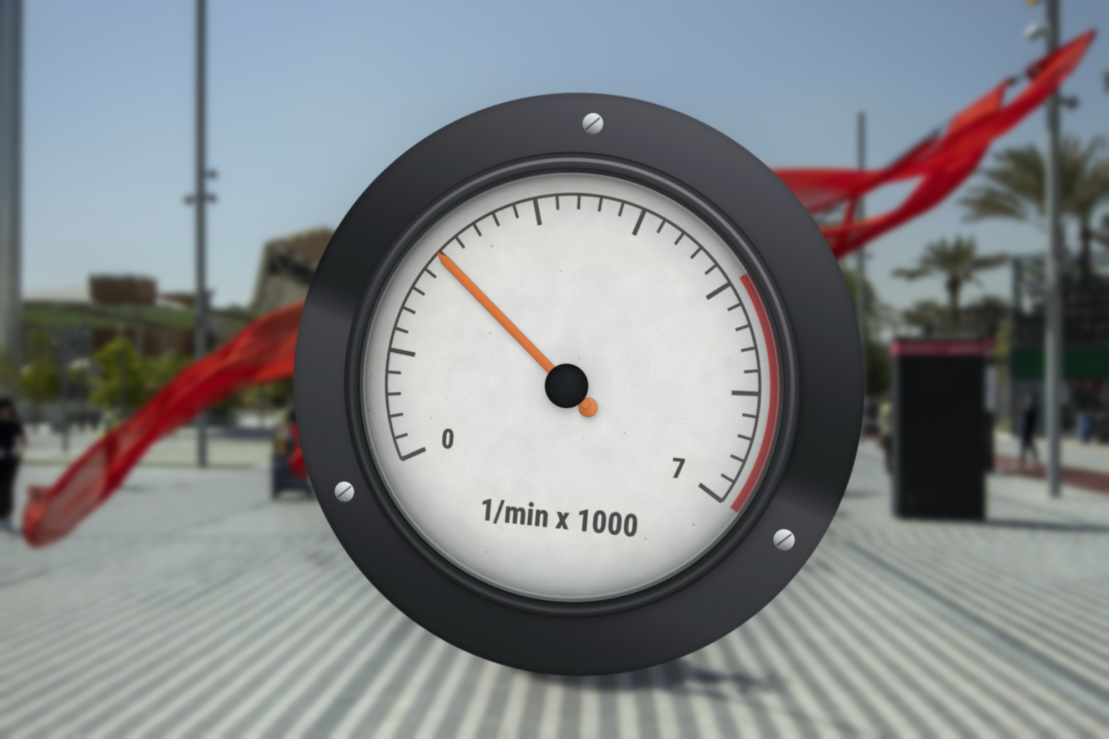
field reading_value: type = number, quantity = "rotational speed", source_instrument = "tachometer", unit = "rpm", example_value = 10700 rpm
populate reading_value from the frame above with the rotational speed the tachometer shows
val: 2000 rpm
